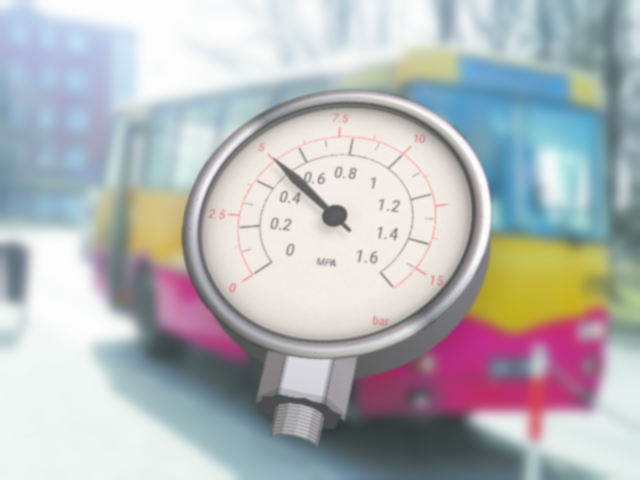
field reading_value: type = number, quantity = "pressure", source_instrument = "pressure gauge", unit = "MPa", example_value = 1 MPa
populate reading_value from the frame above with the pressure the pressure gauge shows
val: 0.5 MPa
